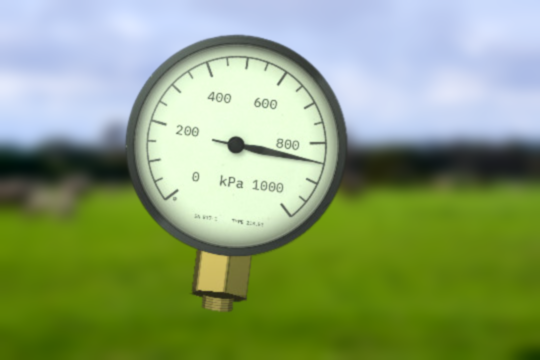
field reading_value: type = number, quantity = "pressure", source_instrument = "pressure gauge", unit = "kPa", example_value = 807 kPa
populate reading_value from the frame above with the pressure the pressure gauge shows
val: 850 kPa
